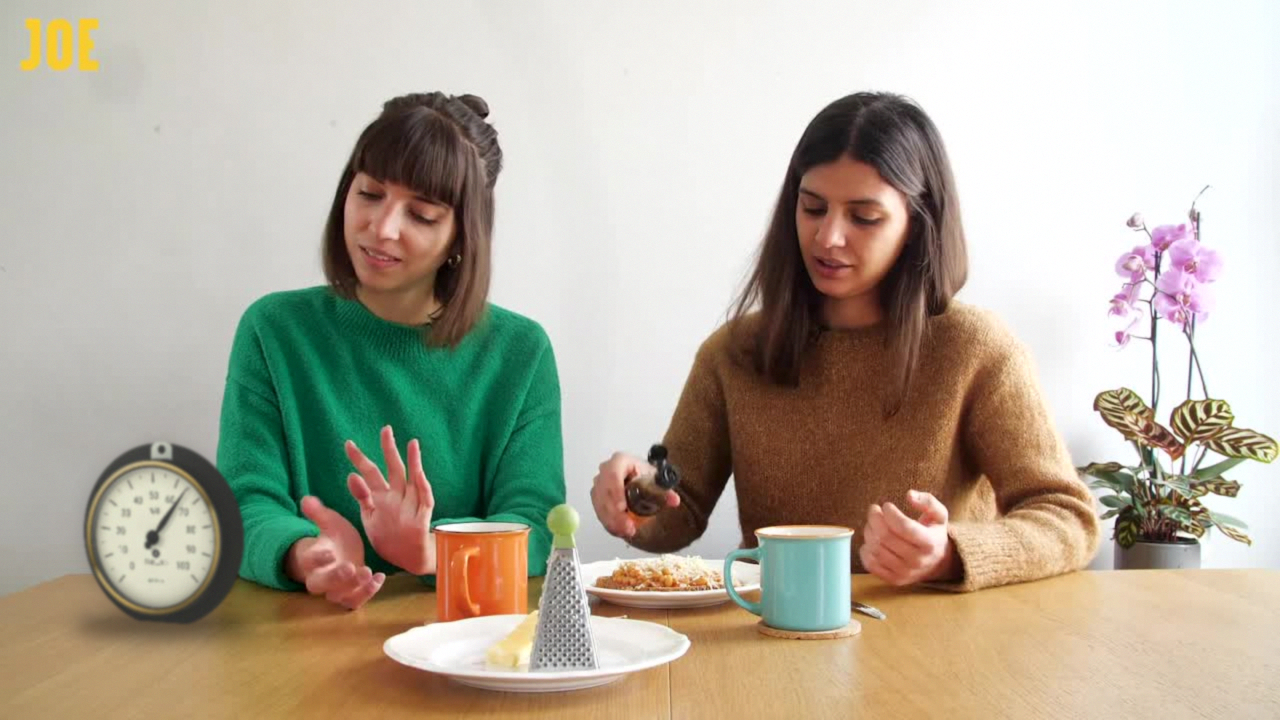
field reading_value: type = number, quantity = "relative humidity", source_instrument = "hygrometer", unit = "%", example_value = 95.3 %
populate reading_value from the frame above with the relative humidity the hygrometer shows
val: 65 %
